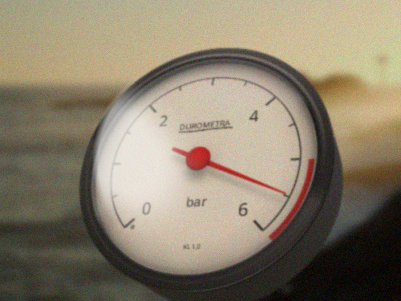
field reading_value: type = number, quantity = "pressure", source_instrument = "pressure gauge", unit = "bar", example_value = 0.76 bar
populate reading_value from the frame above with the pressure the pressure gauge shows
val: 5.5 bar
